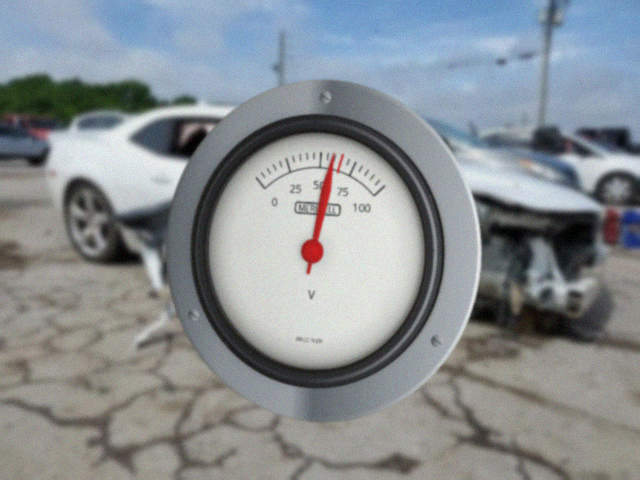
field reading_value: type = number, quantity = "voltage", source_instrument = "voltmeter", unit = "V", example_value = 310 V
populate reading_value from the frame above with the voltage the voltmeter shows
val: 60 V
